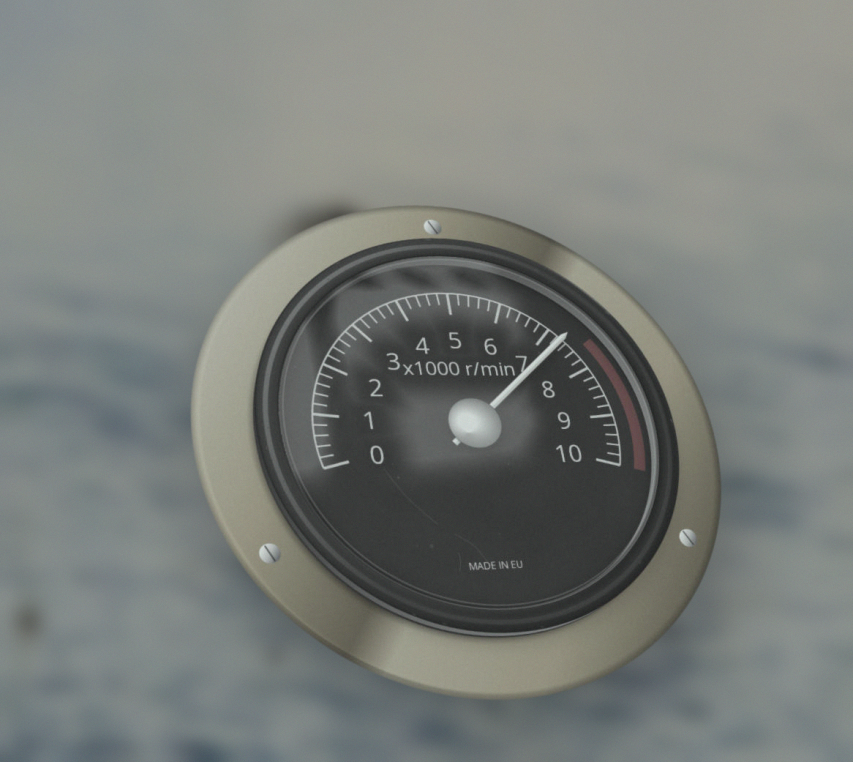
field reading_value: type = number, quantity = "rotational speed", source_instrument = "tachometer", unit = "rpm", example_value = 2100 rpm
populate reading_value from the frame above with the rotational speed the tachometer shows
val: 7300 rpm
